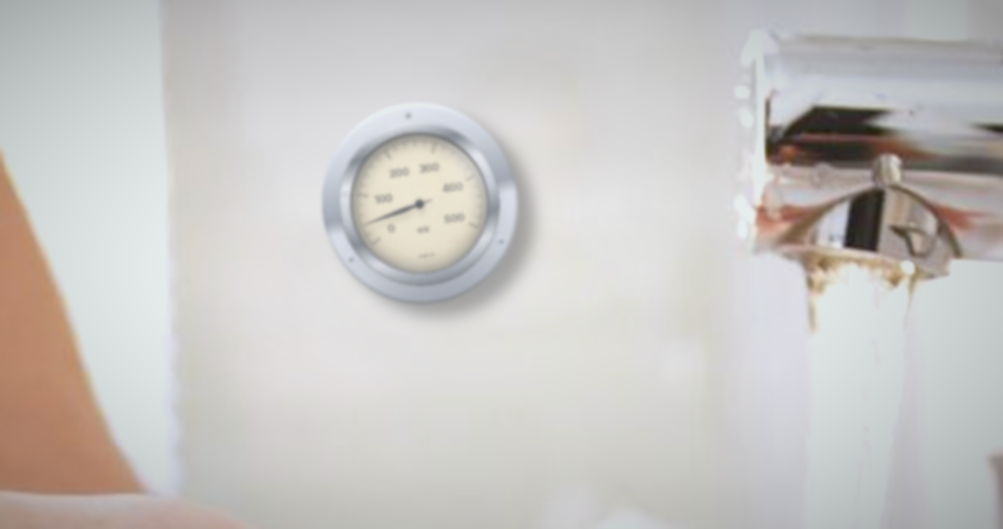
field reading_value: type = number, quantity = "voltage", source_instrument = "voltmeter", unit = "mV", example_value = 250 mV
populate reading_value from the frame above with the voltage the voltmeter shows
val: 40 mV
